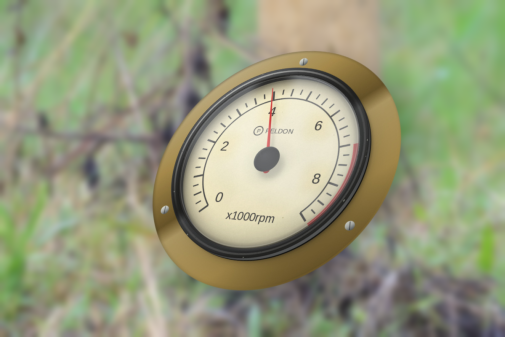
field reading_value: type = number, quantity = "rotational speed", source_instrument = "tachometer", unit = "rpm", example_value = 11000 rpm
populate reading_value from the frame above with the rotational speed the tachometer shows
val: 4000 rpm
